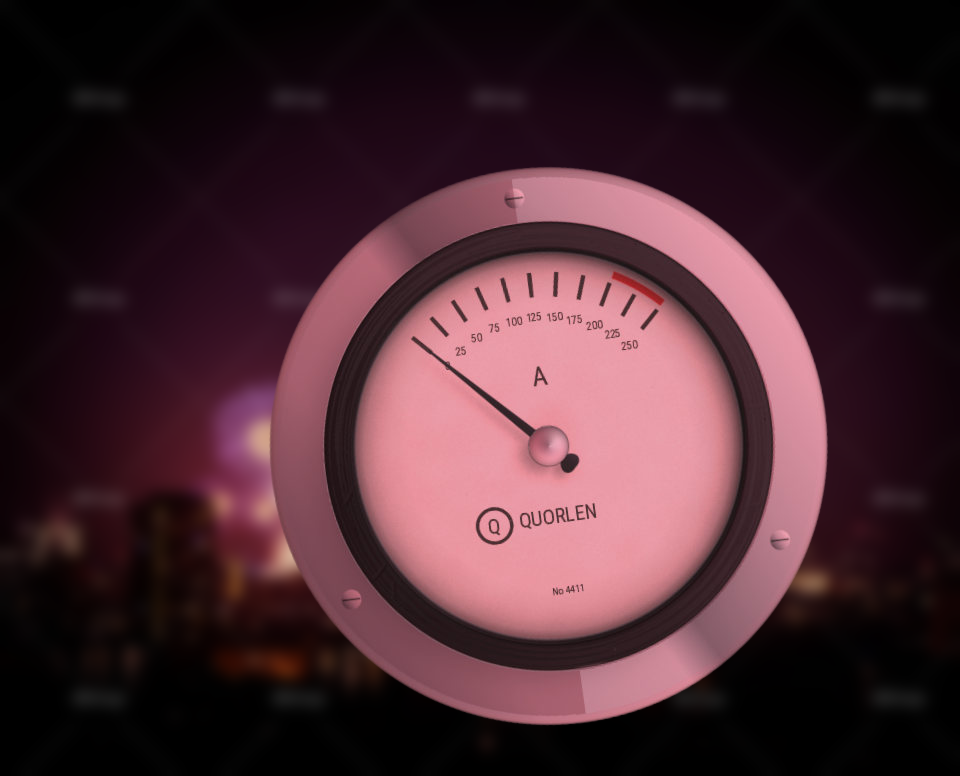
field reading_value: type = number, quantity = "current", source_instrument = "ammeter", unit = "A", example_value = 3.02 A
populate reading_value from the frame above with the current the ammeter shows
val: 0 A
